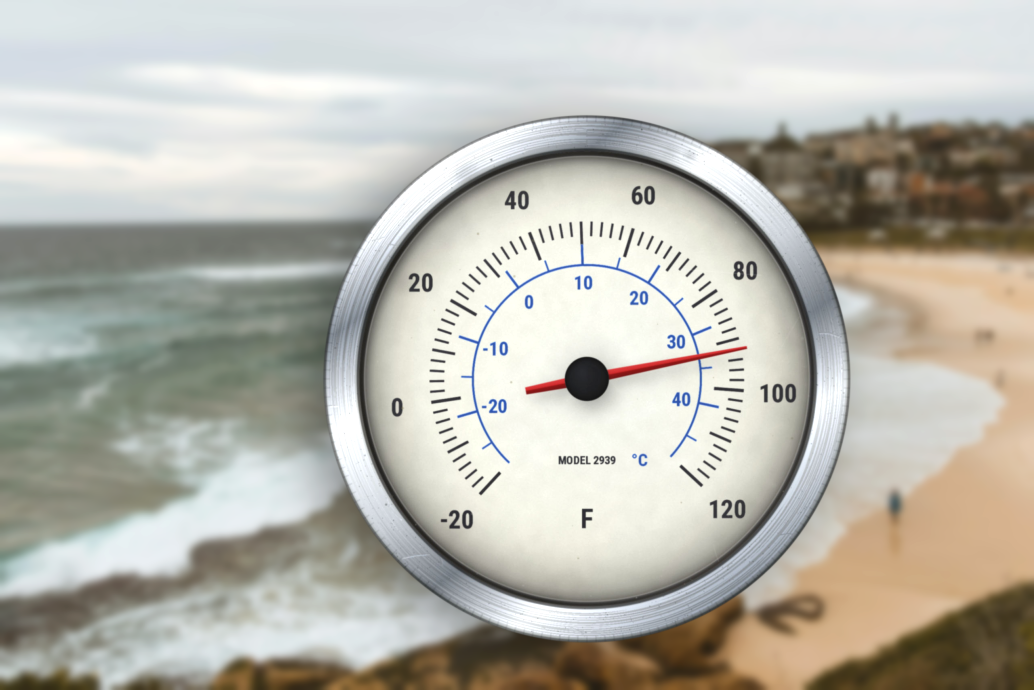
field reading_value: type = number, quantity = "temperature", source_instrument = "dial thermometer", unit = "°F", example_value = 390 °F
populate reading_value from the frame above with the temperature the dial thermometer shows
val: 92 °F
